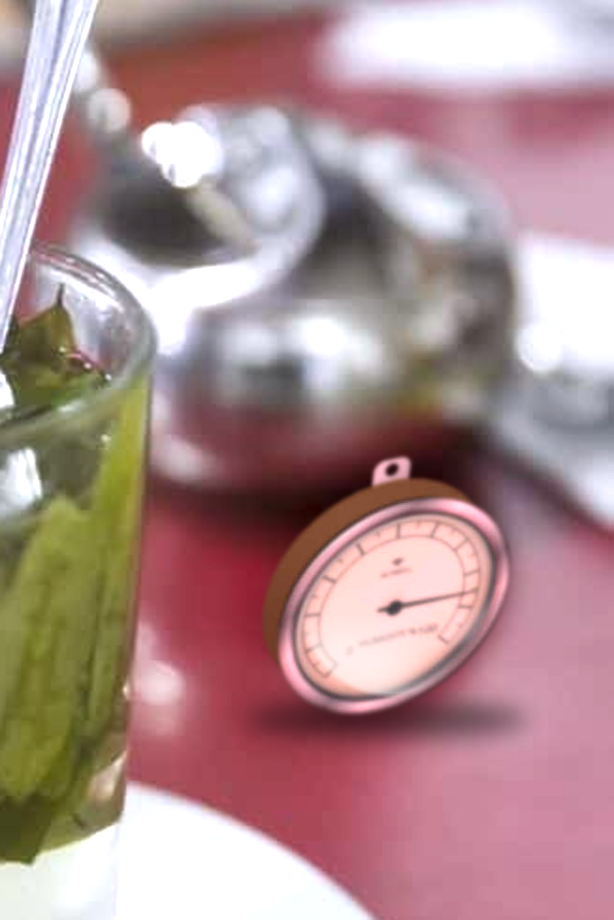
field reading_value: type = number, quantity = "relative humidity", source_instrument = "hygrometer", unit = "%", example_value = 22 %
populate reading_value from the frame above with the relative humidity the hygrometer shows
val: 85 %
